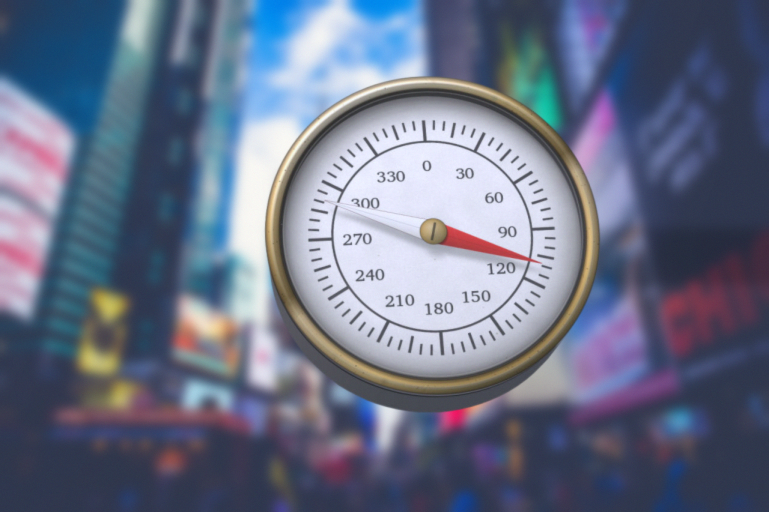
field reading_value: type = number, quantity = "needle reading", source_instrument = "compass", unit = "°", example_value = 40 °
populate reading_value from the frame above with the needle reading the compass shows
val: 110 °
